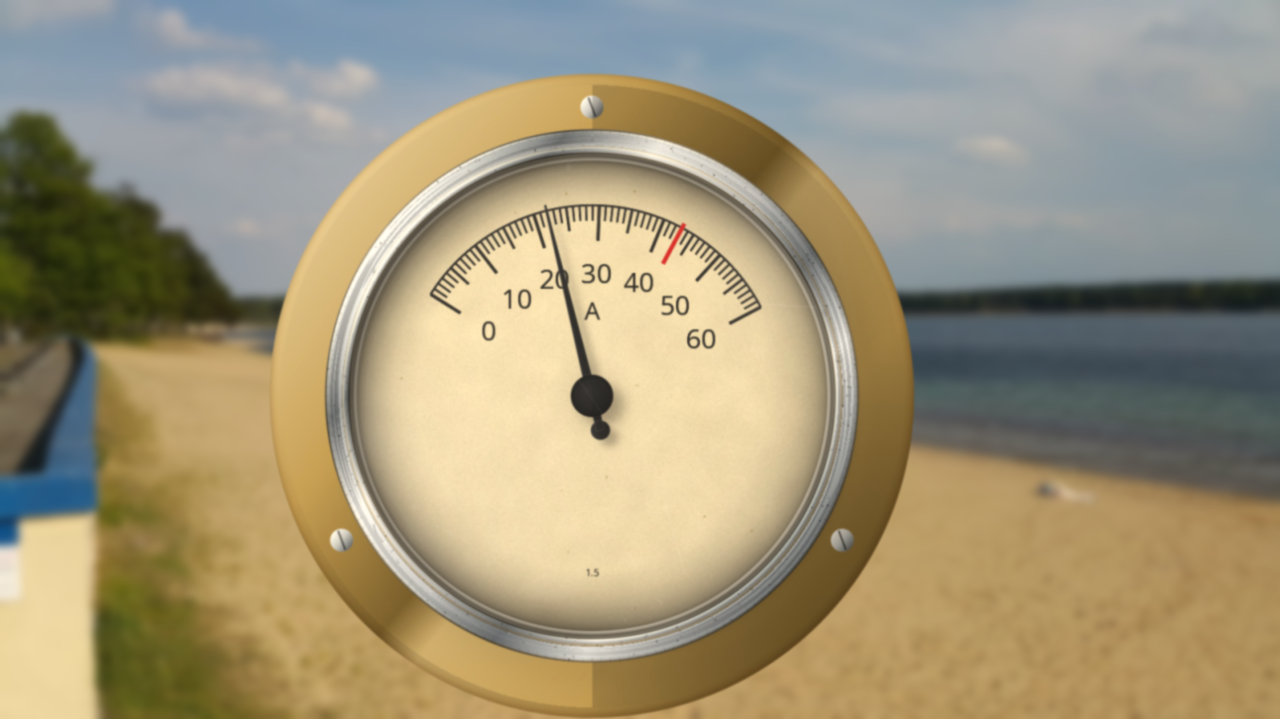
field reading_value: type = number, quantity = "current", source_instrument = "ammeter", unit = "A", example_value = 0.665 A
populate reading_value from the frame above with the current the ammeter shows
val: 22 A
